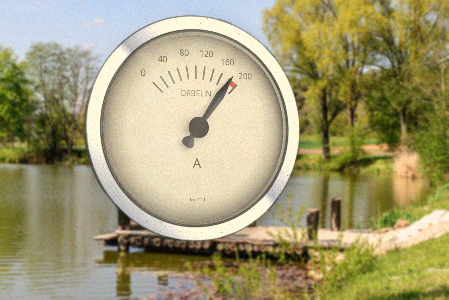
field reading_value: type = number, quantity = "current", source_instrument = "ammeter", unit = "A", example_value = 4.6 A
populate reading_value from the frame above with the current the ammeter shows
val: 180 A
